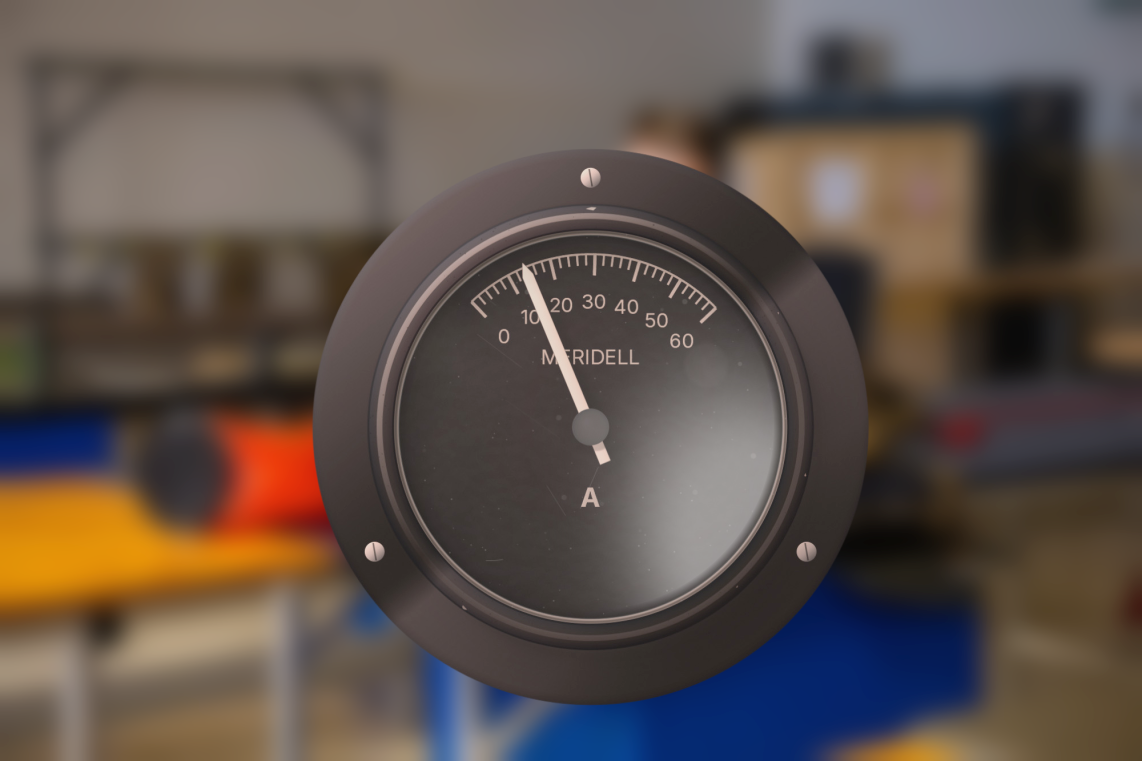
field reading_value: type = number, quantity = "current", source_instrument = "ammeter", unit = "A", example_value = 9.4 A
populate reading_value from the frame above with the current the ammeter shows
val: 14 A
